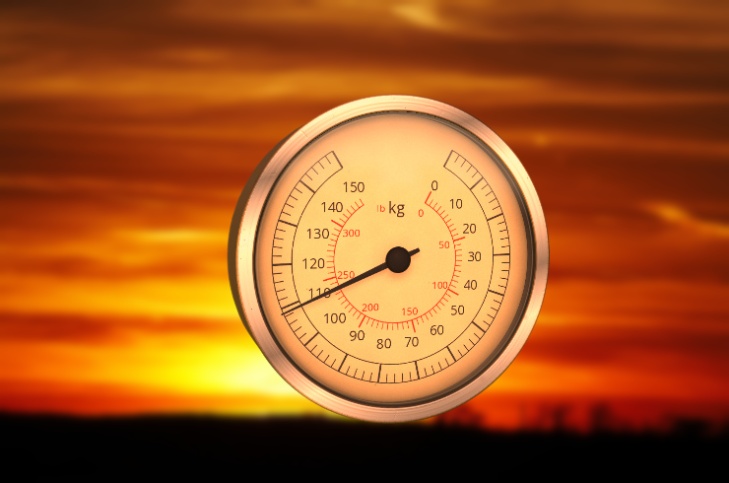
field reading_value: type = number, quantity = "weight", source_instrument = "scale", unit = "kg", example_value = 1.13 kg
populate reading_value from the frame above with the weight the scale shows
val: 109 kg
